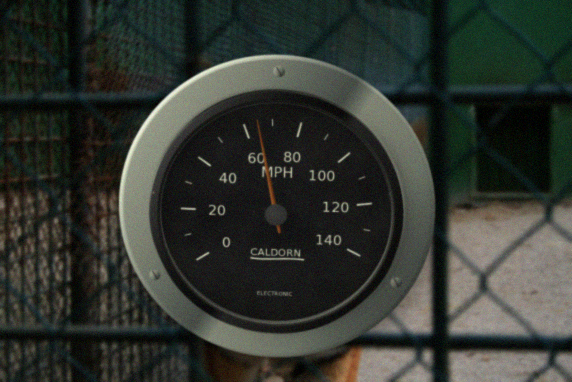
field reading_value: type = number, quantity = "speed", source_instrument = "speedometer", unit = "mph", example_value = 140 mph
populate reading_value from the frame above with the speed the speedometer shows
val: 65 mph
